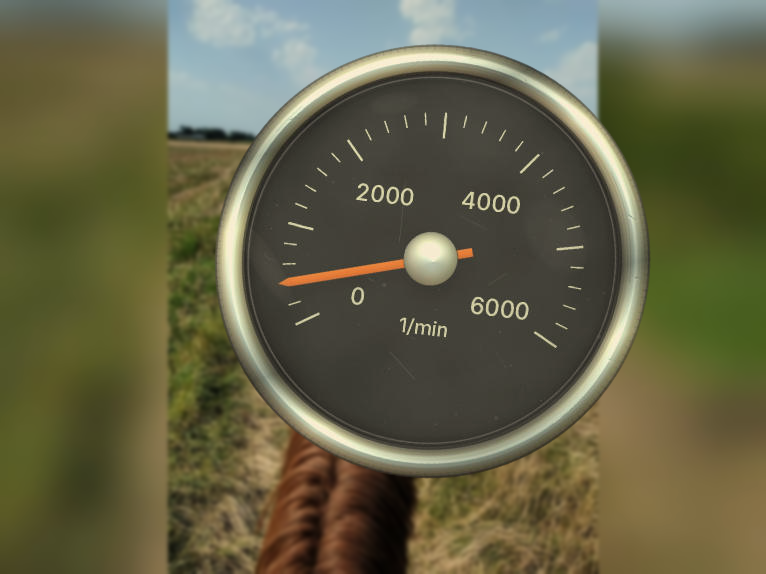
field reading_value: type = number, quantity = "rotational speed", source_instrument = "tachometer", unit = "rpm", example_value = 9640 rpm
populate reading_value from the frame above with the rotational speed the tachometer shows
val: 400 rpm
